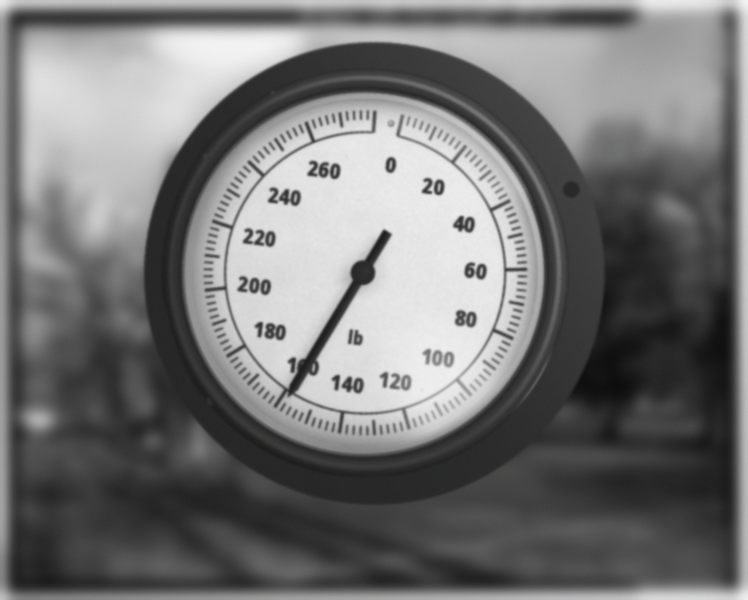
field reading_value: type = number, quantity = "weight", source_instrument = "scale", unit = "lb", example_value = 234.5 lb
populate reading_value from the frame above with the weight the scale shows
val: 158 lb
